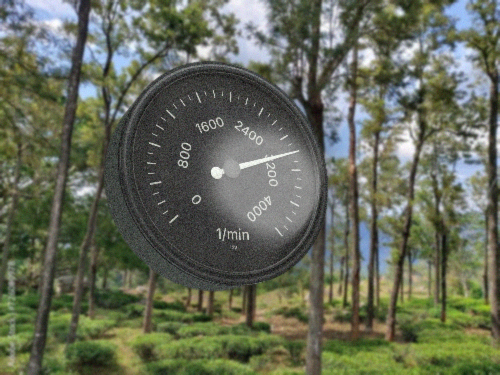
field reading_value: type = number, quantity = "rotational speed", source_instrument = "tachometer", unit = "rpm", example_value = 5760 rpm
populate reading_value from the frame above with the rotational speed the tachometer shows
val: 3000 rpm
